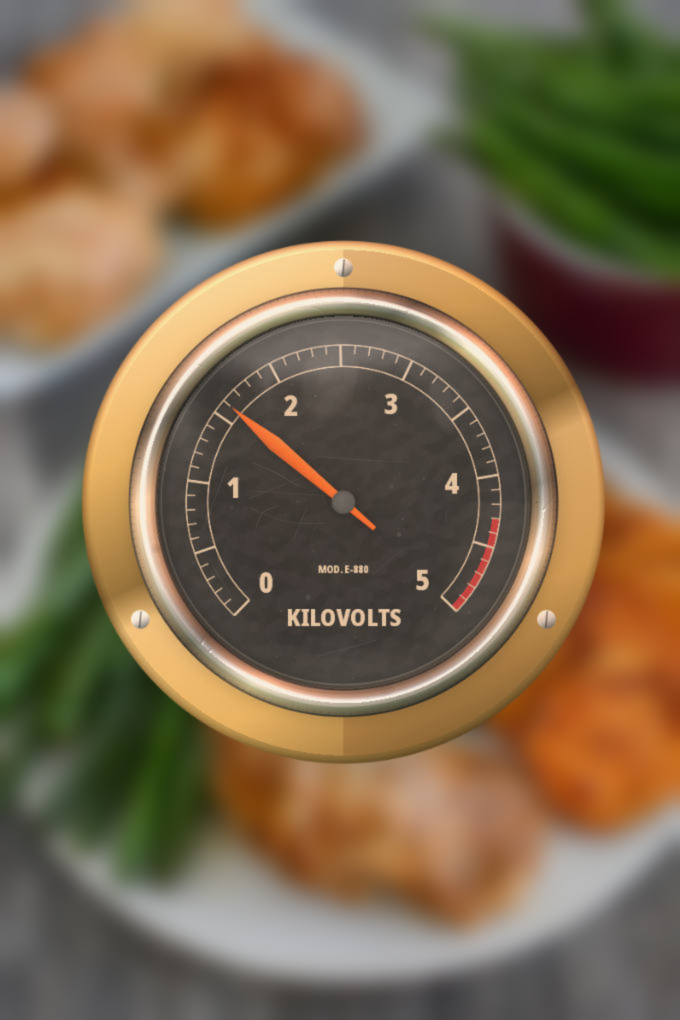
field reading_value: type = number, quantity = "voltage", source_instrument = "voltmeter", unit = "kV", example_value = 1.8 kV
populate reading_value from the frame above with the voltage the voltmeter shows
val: 1.6 kV
